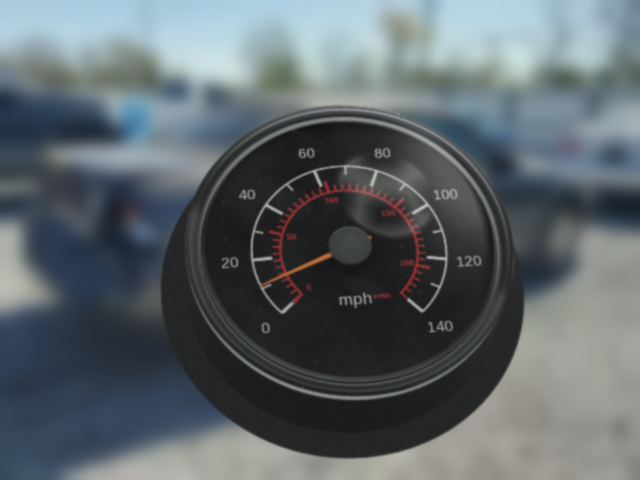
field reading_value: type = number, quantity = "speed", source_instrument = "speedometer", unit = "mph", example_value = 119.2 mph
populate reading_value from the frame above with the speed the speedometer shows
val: 10 mph
